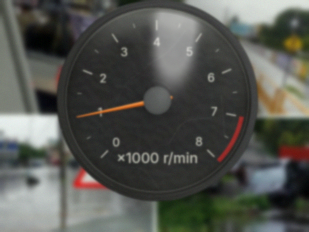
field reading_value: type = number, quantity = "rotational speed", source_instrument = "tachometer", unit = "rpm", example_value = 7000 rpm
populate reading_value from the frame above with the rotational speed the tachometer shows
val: 1000 rpm
